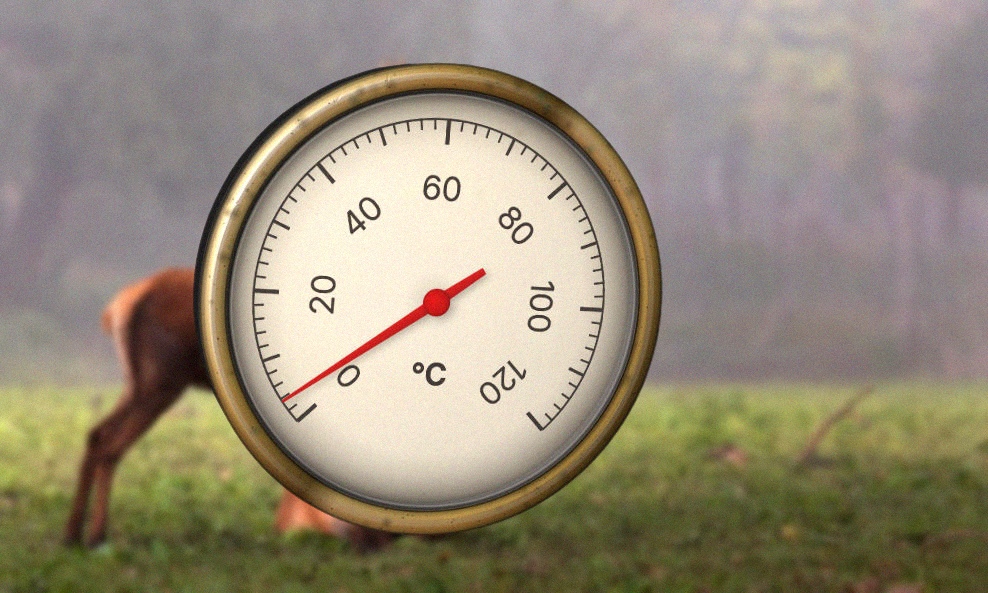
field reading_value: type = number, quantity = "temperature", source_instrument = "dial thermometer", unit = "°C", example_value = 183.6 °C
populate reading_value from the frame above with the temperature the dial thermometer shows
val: 4 °C
